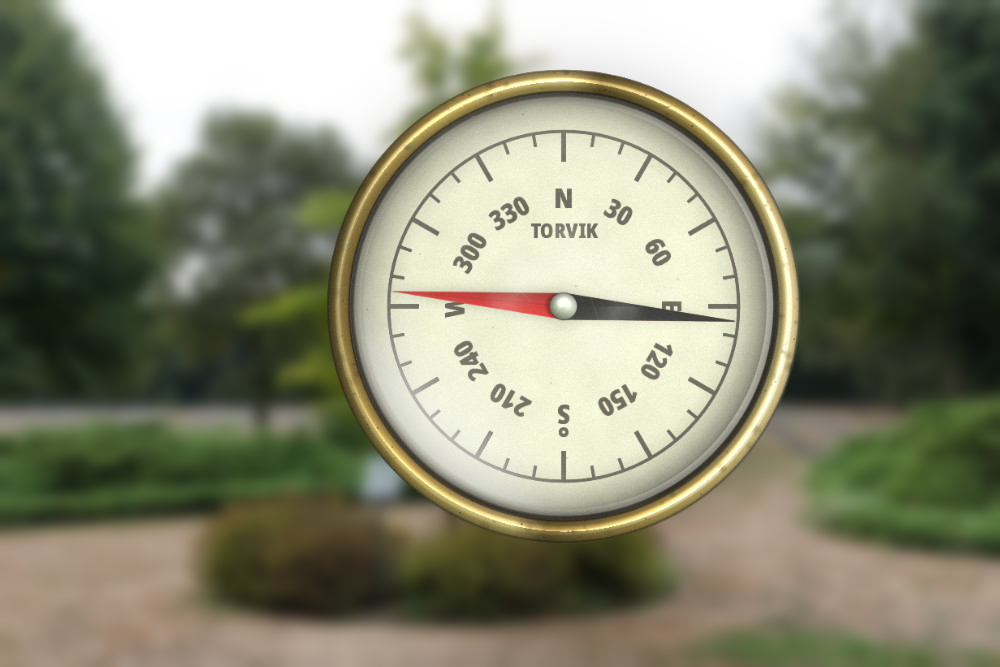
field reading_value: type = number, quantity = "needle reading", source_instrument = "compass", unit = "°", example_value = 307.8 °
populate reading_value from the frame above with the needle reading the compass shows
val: 275 °
